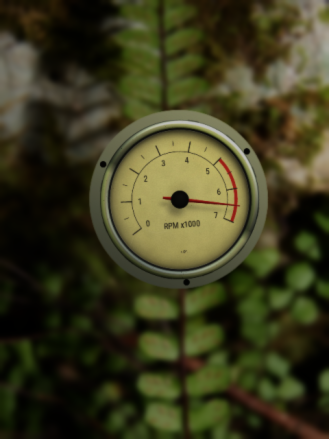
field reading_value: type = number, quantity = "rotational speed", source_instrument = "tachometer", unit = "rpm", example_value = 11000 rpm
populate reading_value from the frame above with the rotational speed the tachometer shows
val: 6500 rpm
